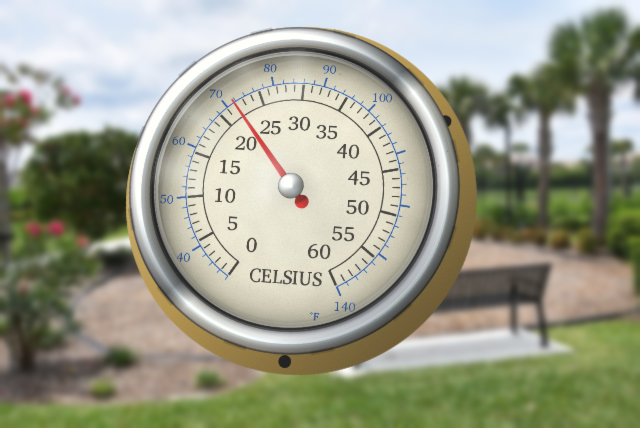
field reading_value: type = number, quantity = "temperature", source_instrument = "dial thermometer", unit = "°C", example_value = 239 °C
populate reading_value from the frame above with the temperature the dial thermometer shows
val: 22 °C
